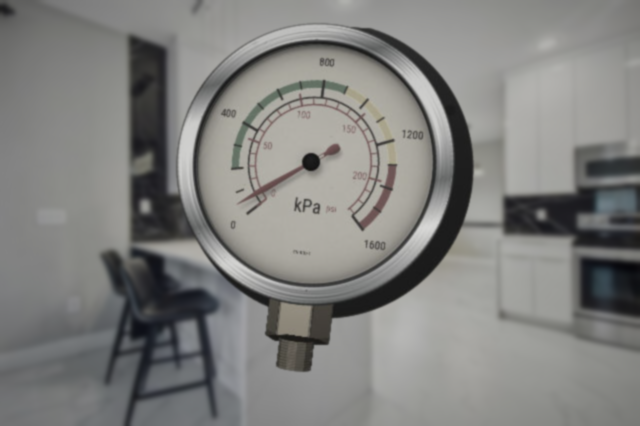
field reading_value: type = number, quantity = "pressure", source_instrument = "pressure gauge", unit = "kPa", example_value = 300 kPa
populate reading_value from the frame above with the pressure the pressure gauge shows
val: 50 kPa
